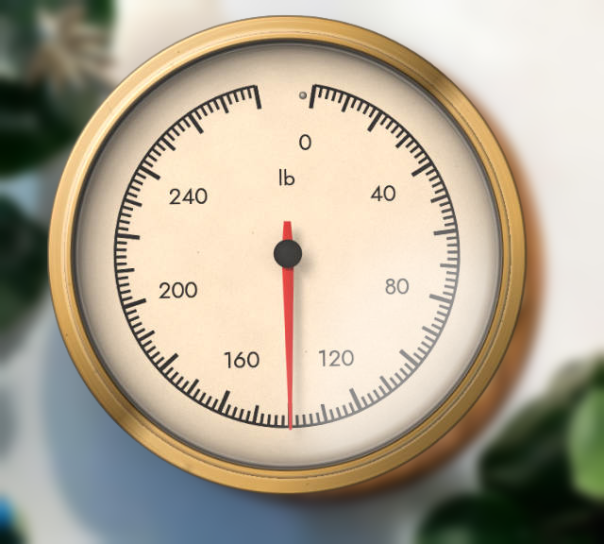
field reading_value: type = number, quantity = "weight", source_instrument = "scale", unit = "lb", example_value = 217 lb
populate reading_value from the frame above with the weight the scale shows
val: 140 lb
